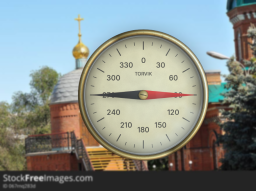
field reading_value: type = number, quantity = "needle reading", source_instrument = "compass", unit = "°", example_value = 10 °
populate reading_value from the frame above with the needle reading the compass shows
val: 90 °
